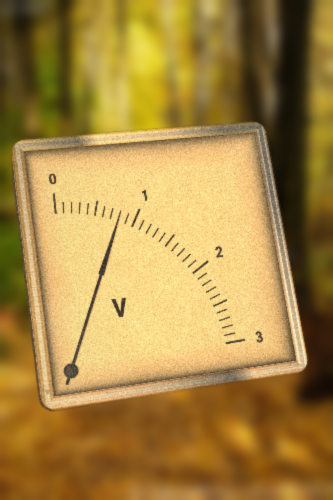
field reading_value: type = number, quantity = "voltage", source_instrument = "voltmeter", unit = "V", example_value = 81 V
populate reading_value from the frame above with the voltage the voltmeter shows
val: 0.8 V
